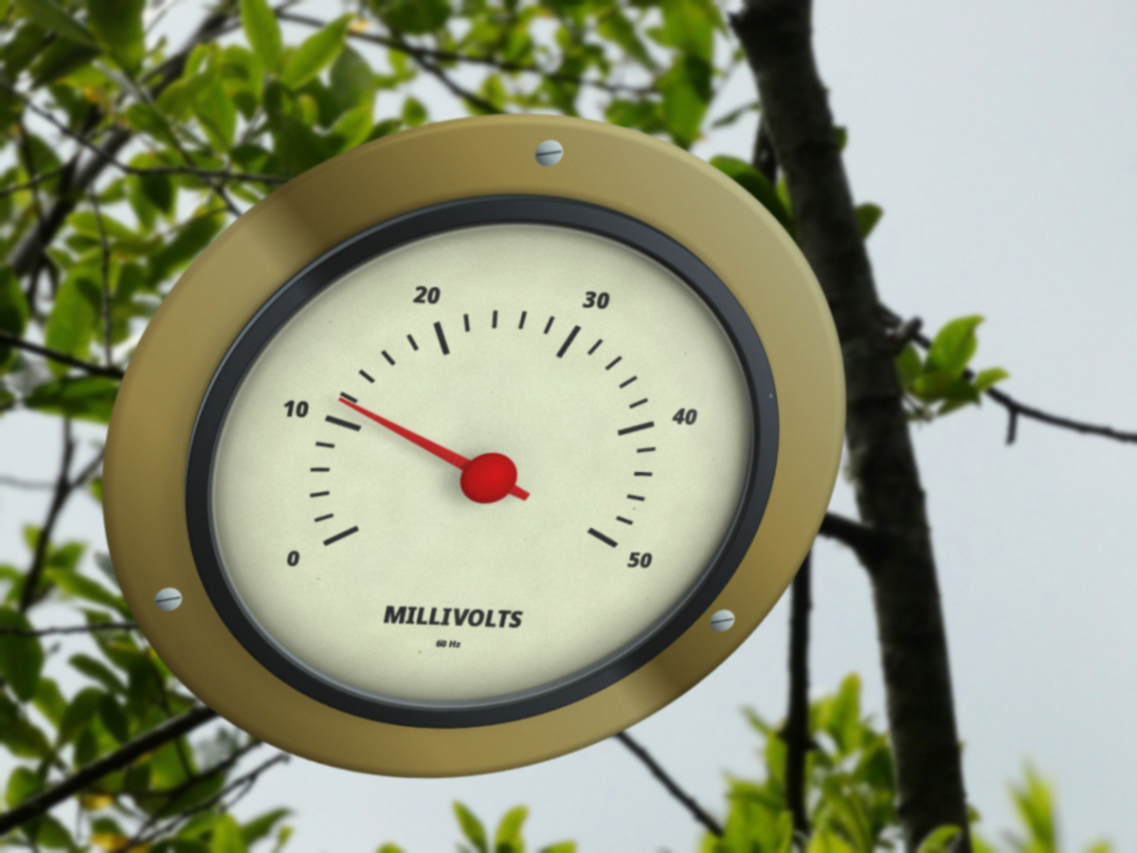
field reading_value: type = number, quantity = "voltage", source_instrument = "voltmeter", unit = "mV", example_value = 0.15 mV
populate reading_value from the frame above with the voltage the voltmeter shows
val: 12 mV
